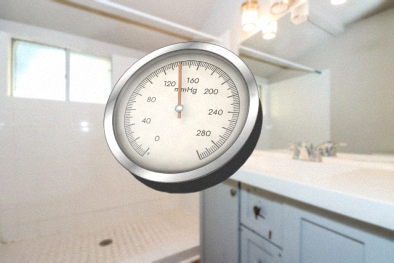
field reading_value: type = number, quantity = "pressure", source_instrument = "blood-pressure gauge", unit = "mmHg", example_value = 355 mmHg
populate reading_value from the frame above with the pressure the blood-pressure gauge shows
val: 140 mmHg
